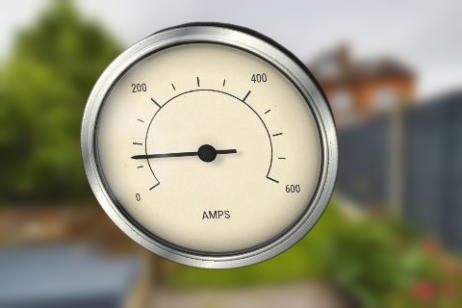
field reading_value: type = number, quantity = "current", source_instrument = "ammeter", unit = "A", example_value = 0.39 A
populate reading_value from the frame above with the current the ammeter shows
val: 75 A
